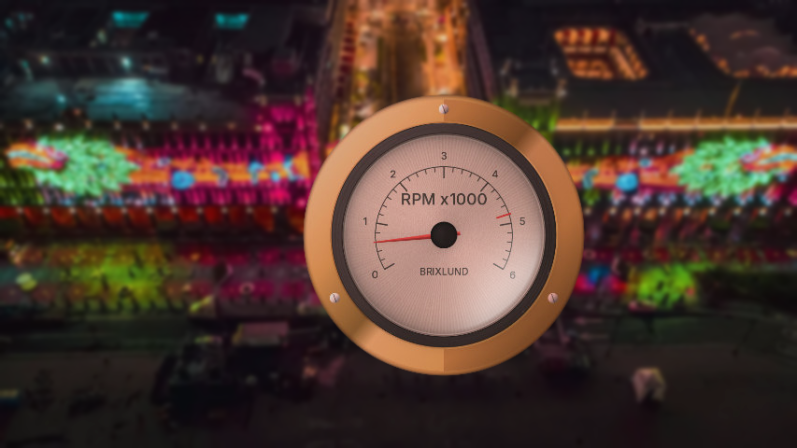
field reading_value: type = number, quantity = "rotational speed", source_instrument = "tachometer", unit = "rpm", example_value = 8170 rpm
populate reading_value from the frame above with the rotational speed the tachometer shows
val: 600 rpm
